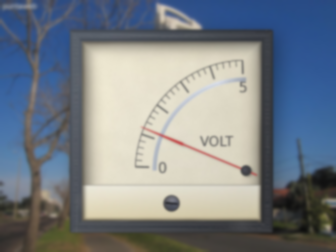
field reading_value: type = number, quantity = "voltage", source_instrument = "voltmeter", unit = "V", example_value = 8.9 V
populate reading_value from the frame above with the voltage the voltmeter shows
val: 1.2 V
